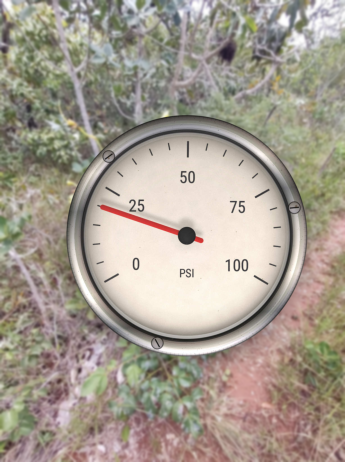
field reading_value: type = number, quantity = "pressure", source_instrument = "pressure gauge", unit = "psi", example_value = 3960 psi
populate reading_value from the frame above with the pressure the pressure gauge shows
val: 20 psi
